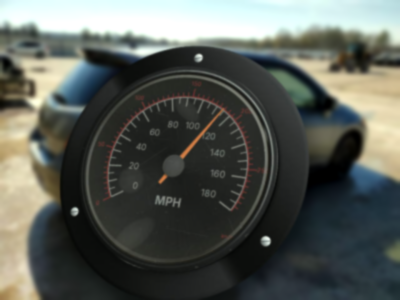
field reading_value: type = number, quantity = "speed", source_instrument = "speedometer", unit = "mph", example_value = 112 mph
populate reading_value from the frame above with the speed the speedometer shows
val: 115 mph
